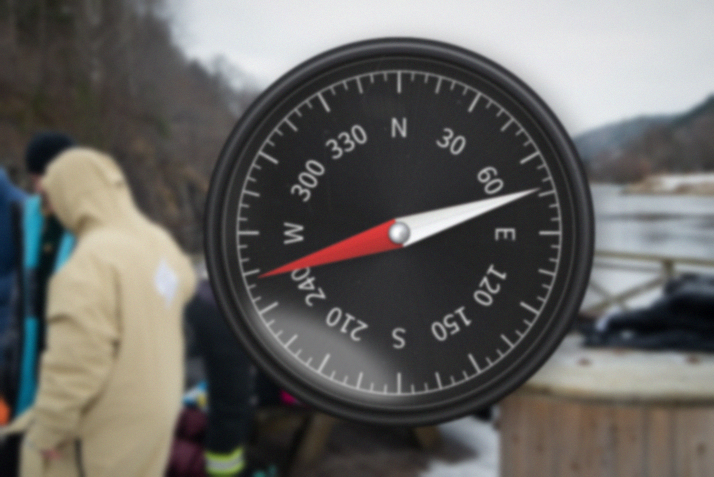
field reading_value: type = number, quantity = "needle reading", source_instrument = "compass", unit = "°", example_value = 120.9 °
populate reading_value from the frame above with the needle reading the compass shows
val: 252.5 °
